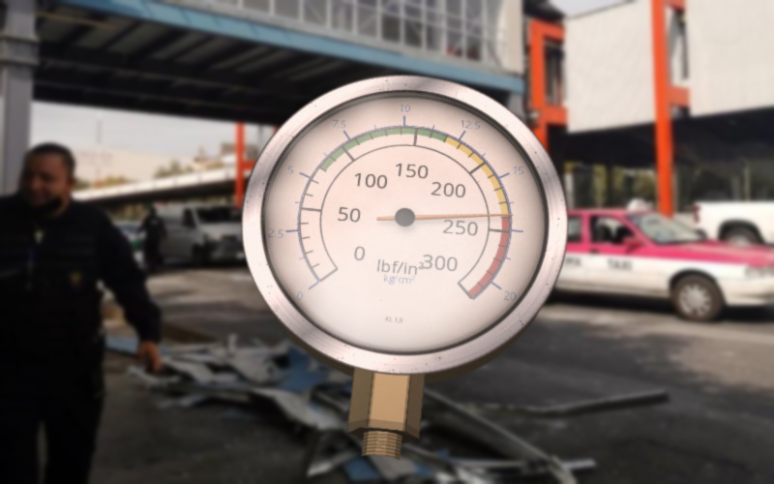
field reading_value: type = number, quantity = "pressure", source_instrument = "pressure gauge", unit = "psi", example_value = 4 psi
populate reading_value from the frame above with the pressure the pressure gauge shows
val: 240 psi
